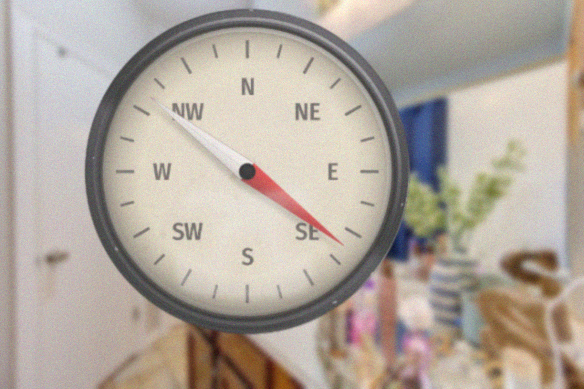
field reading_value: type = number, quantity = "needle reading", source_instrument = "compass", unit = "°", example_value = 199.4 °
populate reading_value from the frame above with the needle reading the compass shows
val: 127.5 °
